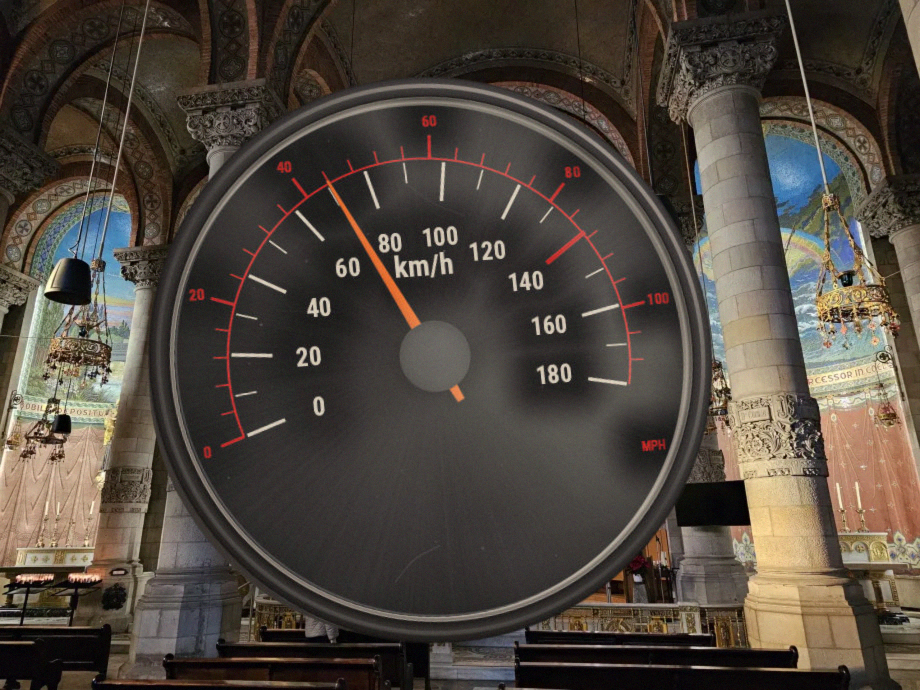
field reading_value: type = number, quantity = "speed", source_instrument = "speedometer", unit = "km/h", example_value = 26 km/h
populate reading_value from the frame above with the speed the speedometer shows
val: 70 km/h
